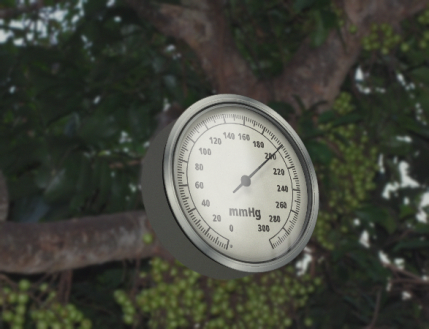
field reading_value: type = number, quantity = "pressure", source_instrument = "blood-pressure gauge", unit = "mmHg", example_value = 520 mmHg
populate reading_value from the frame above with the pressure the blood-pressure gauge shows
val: 200 mmHg
